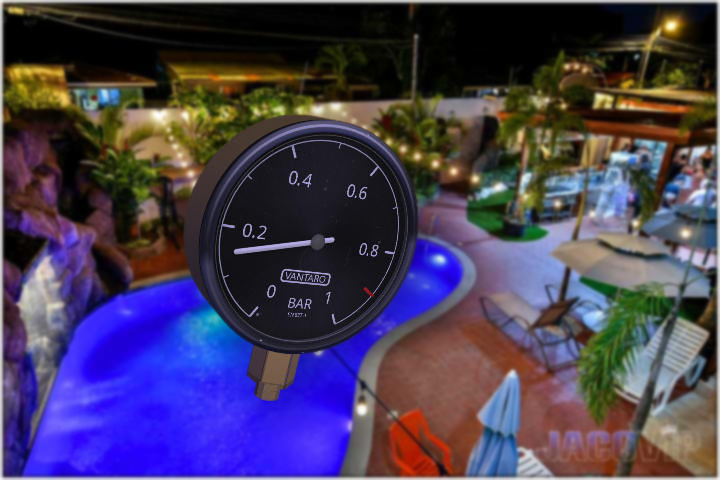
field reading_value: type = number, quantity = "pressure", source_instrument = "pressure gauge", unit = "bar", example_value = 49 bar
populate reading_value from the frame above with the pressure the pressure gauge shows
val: 0.15 bar
